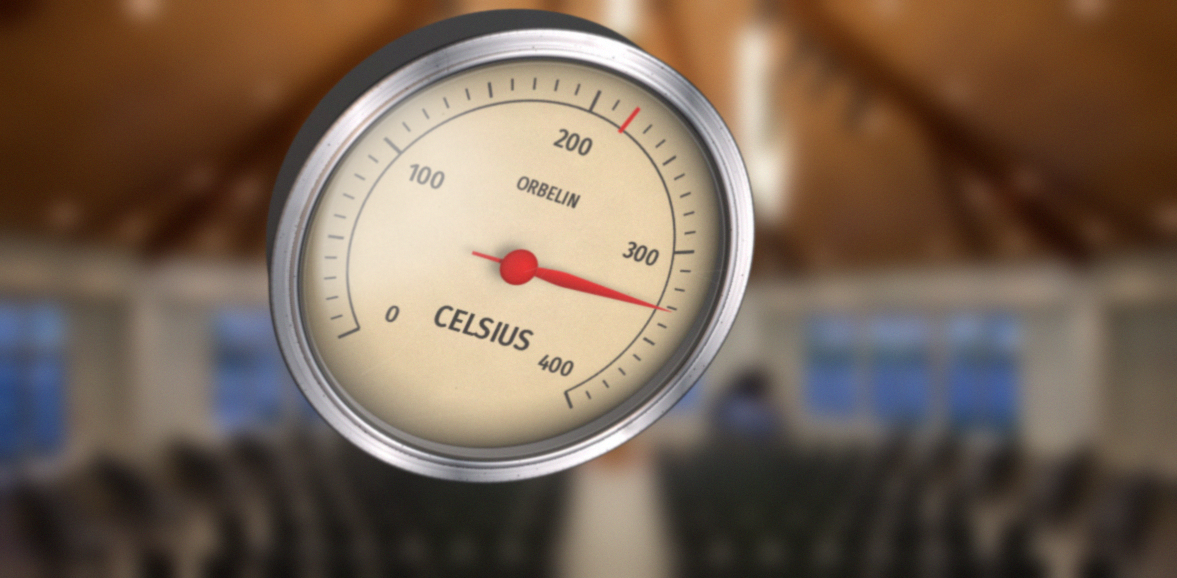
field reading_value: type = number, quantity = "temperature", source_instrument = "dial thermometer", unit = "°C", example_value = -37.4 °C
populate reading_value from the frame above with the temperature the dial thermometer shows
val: 330 °C
